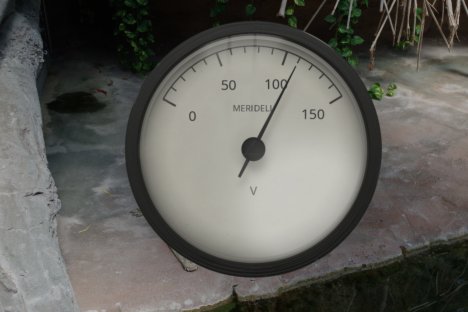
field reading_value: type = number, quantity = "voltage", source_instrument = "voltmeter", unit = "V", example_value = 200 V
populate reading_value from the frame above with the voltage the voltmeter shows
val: 110 V
